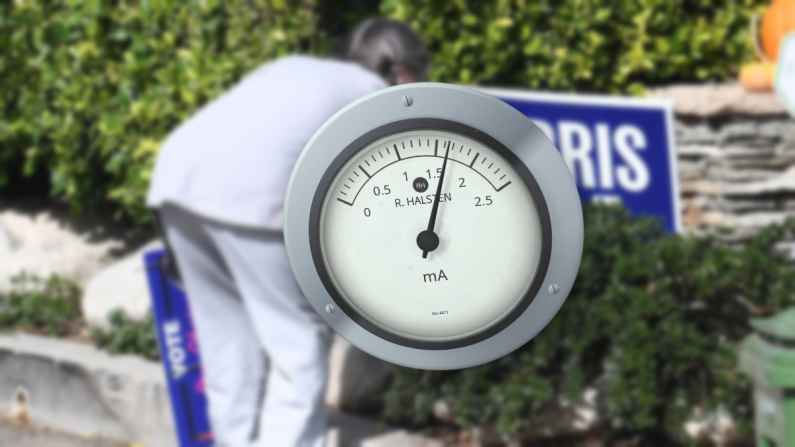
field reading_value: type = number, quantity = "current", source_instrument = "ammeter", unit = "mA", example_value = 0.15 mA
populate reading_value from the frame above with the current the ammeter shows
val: 1.65 mA
